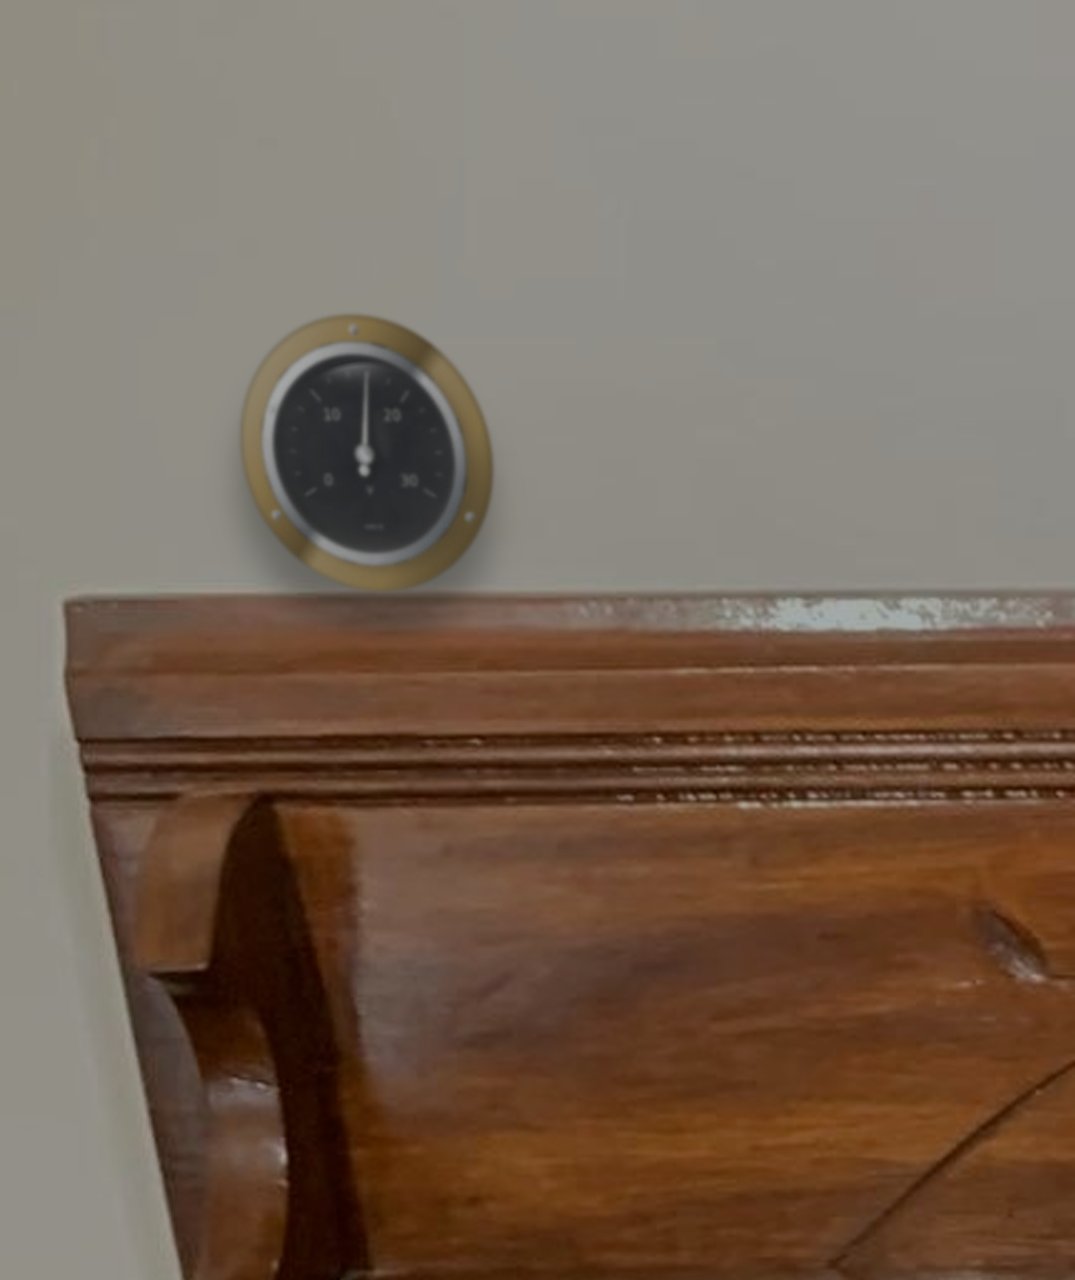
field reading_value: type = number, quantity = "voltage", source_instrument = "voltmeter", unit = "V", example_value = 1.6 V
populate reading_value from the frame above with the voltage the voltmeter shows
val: 16 V
